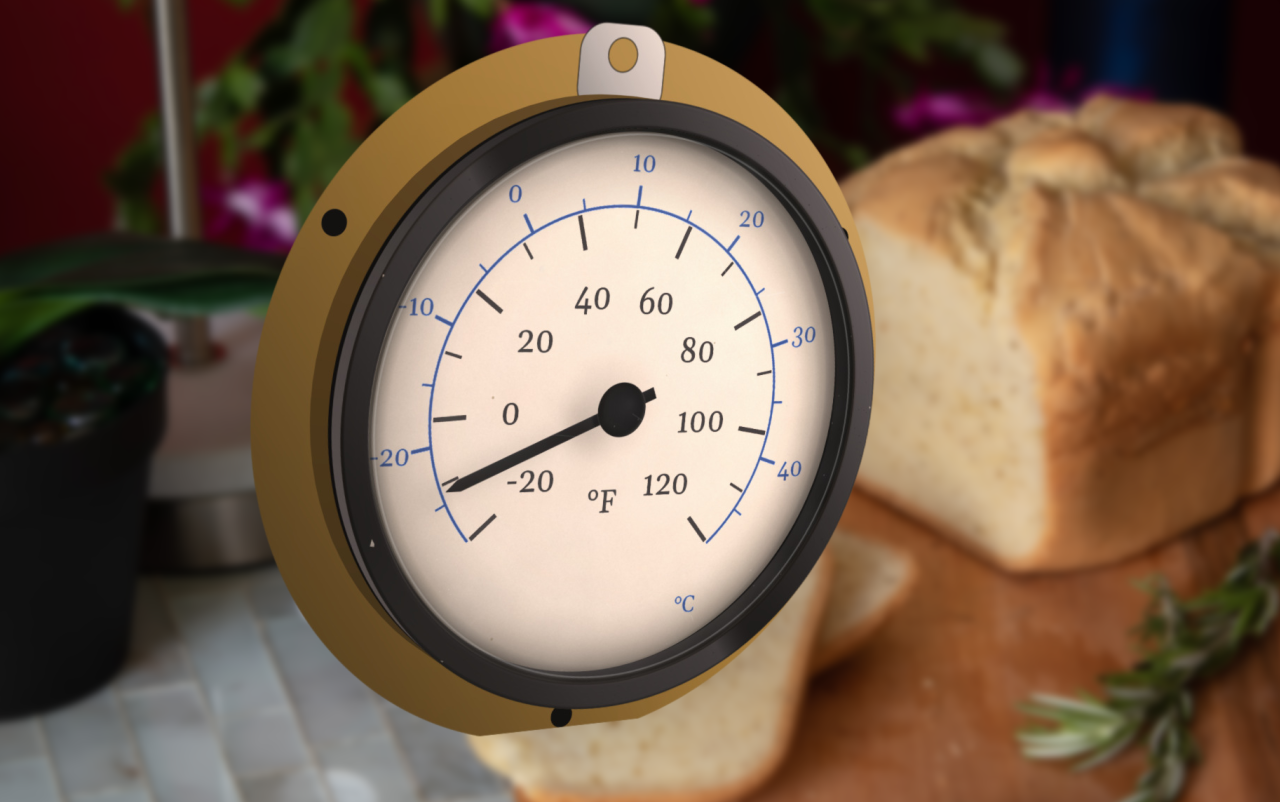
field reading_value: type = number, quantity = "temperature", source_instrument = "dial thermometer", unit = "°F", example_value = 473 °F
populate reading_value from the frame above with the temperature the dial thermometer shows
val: -10 °F
